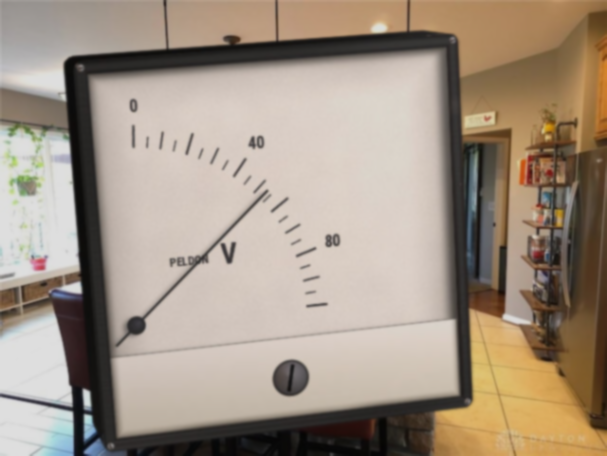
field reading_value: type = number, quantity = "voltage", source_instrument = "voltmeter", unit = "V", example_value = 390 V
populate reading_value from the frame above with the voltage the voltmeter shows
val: 52.5 V
